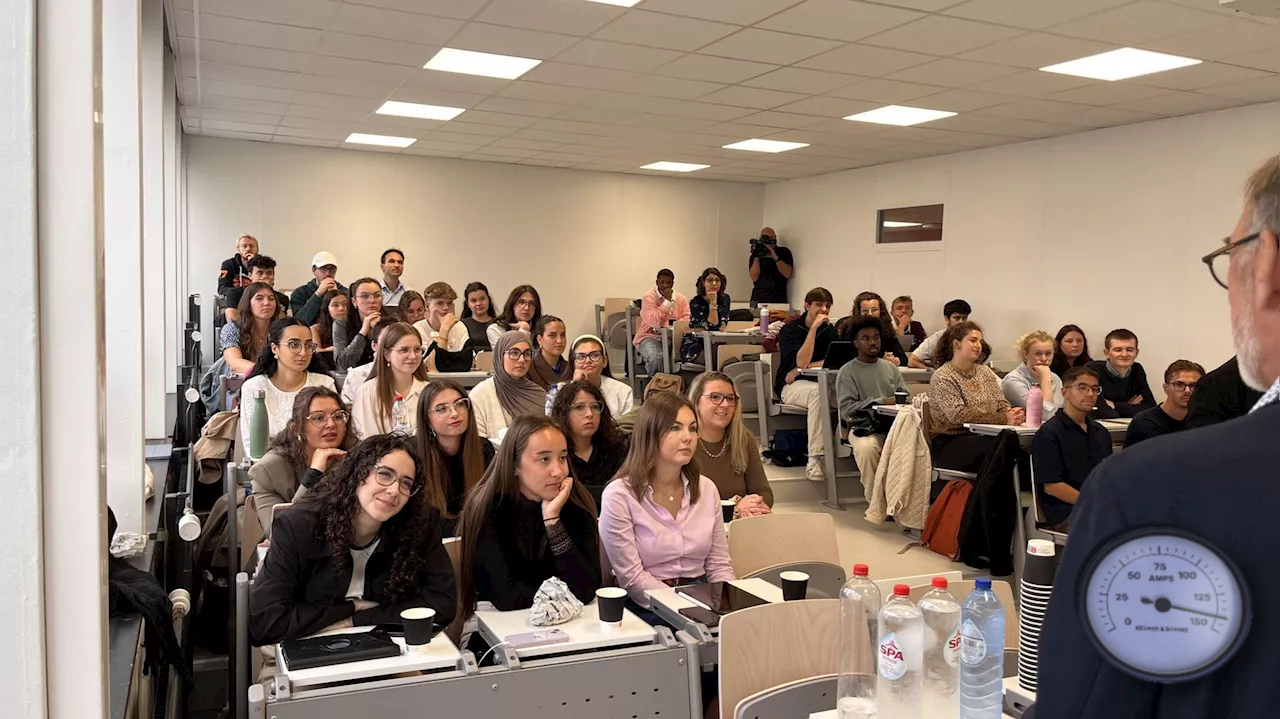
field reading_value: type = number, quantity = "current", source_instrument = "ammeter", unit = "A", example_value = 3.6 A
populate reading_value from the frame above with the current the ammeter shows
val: 140 A
